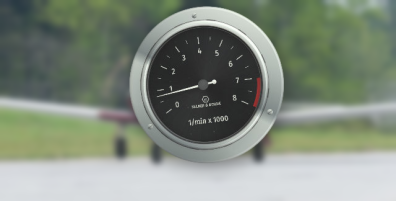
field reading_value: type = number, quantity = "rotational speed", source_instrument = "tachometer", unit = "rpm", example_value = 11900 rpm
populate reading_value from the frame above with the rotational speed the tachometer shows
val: 750 rpm
